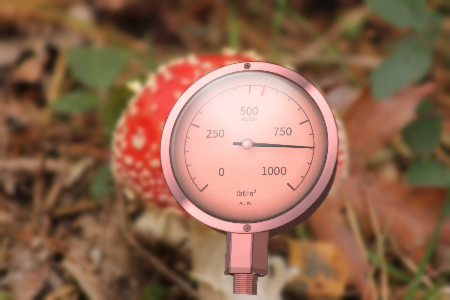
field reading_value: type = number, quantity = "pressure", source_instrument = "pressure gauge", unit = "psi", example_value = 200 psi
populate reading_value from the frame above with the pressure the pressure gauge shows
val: 850 psi
